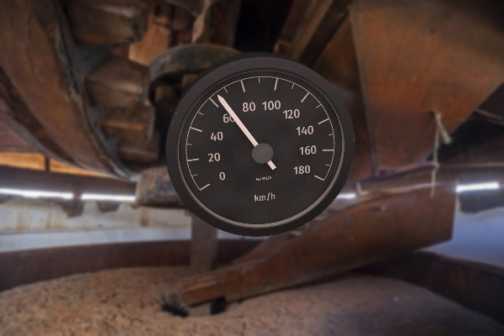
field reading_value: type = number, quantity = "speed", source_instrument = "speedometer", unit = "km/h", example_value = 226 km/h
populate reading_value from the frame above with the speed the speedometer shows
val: 65 km/h
